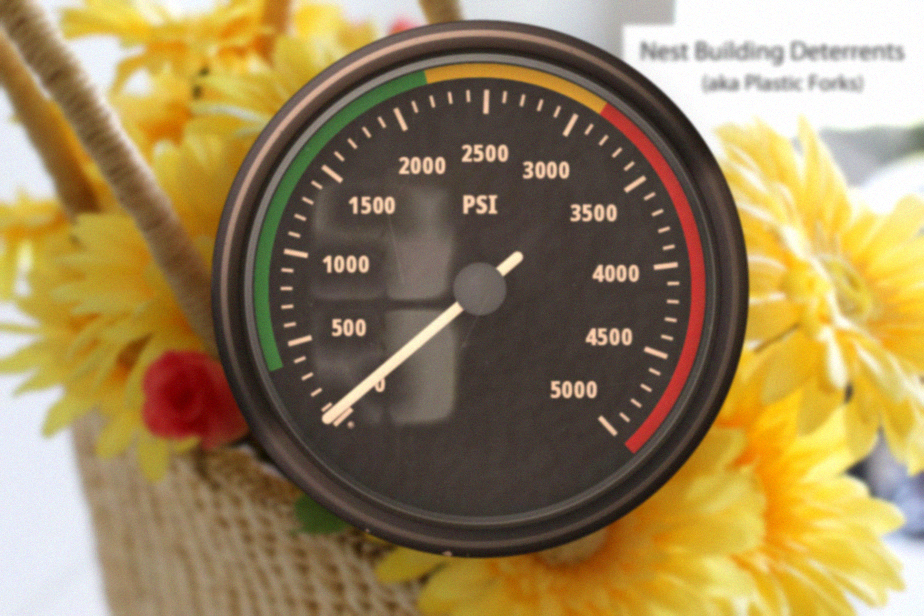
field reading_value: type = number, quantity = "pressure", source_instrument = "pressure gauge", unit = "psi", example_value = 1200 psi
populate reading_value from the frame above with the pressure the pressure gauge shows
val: 50 psi
